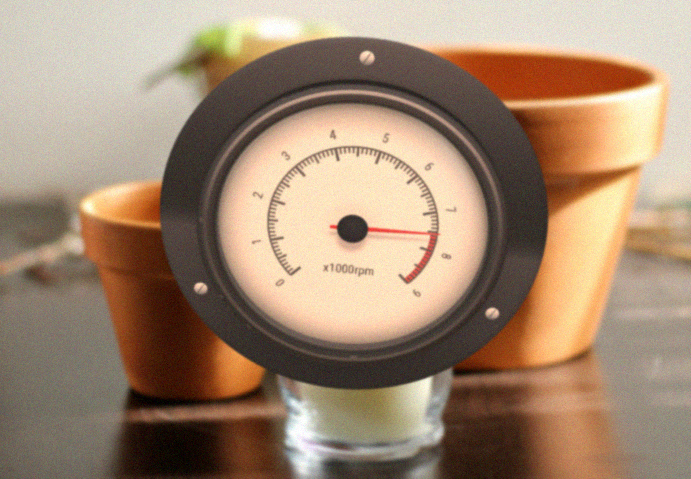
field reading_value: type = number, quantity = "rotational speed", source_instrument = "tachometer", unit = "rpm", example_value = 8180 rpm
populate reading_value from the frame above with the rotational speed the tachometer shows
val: 7500 rpm
